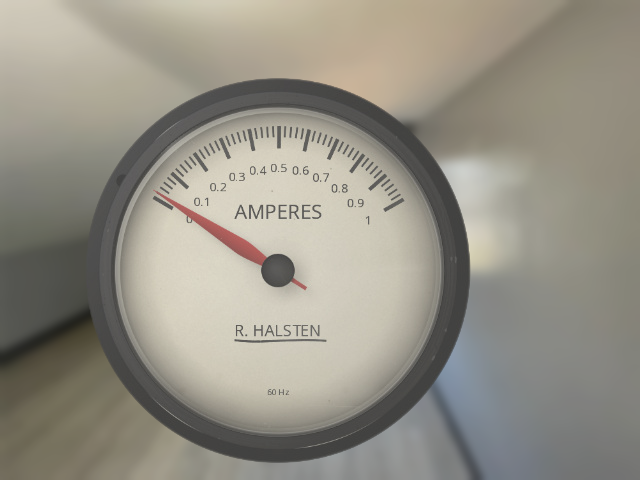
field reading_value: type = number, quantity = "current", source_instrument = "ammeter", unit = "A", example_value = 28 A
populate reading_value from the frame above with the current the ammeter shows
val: 0.02 A
